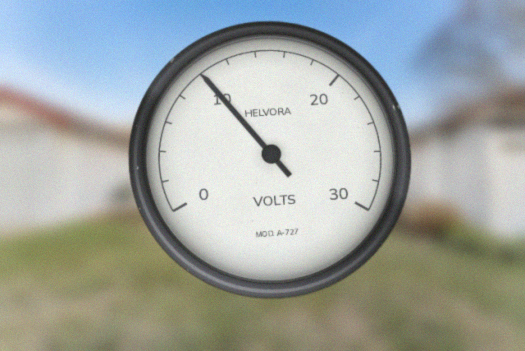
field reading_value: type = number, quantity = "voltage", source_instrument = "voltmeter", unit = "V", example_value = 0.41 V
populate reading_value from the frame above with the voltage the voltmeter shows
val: 10 V
